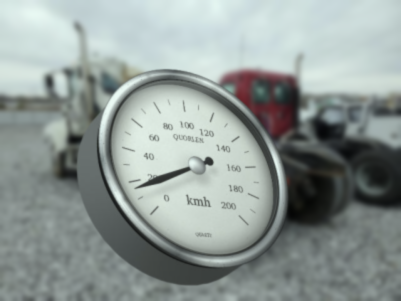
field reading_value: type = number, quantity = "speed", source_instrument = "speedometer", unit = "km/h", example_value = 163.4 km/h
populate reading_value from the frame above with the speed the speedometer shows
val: 15 km/h
